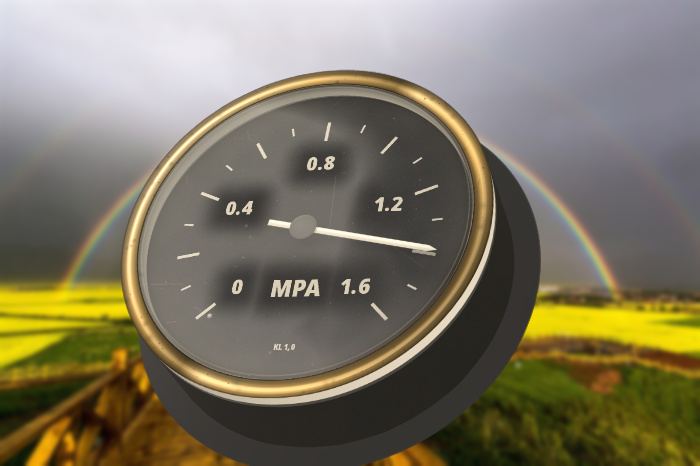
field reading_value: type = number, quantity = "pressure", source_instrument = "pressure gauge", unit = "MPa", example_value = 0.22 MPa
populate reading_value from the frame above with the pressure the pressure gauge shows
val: 1.4 MPa
